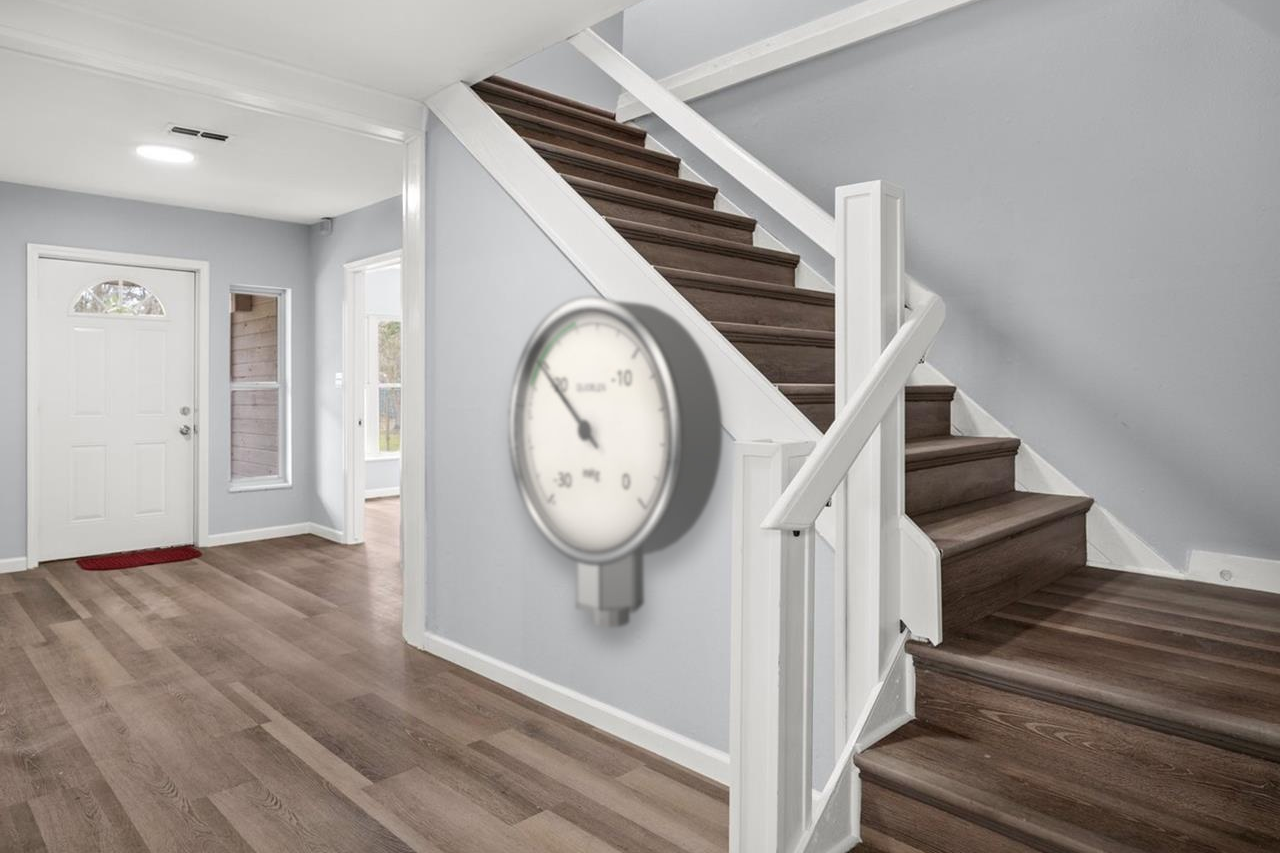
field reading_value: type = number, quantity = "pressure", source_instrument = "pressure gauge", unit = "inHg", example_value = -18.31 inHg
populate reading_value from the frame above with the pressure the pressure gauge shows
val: -20 inHg
